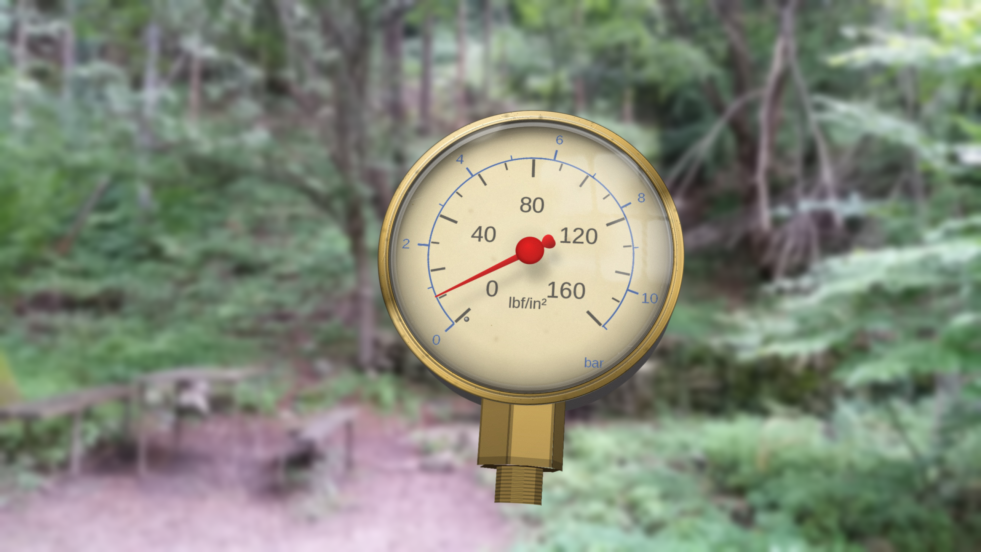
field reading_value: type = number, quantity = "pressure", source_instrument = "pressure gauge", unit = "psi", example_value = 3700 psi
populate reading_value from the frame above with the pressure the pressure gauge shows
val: 10 psi
